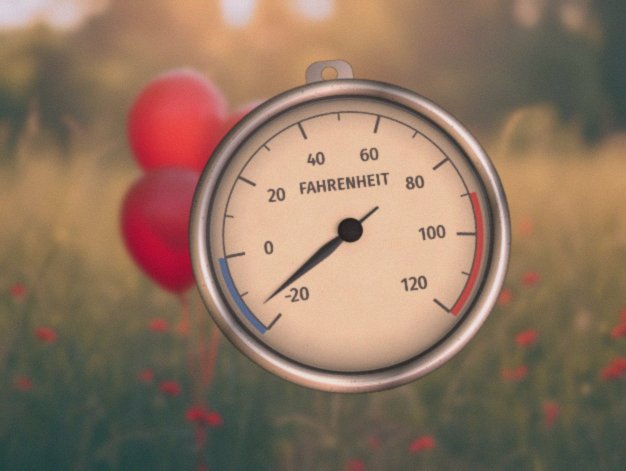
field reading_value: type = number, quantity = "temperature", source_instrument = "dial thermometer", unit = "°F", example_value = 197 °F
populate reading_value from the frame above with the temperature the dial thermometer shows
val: -15 °F
